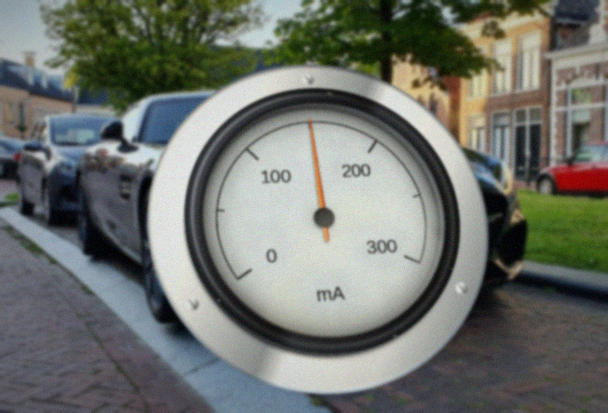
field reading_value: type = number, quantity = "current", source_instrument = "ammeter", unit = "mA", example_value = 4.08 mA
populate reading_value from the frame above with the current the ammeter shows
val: 150 mA
